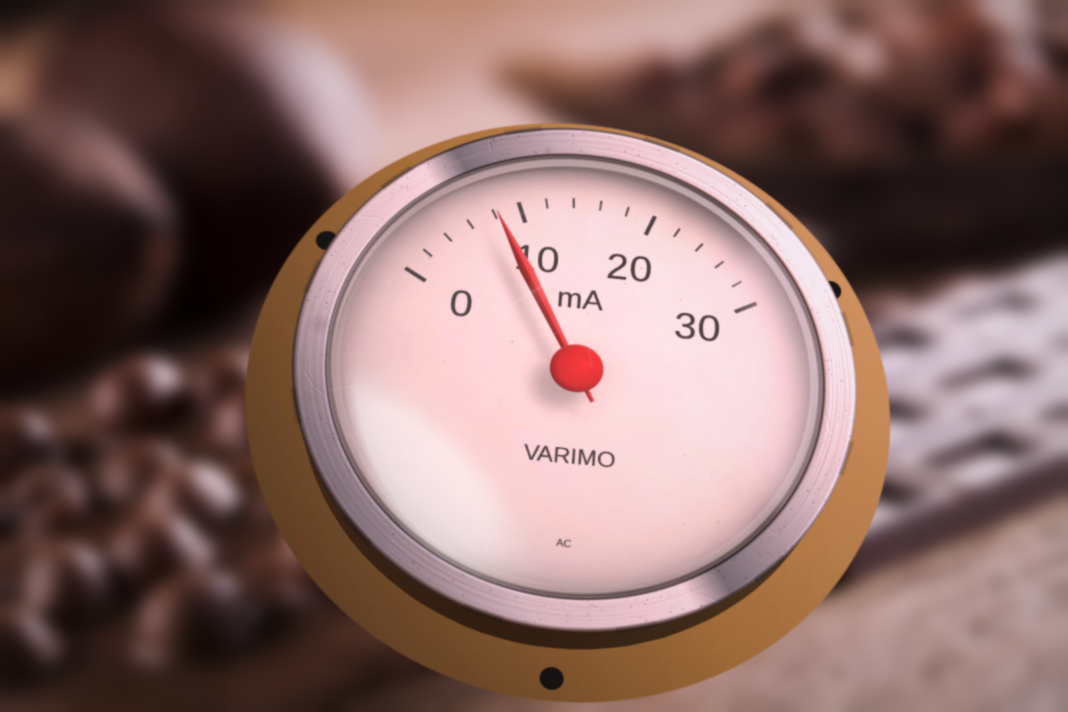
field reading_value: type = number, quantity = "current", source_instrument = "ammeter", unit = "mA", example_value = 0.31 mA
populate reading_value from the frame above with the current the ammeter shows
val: 8 mA
